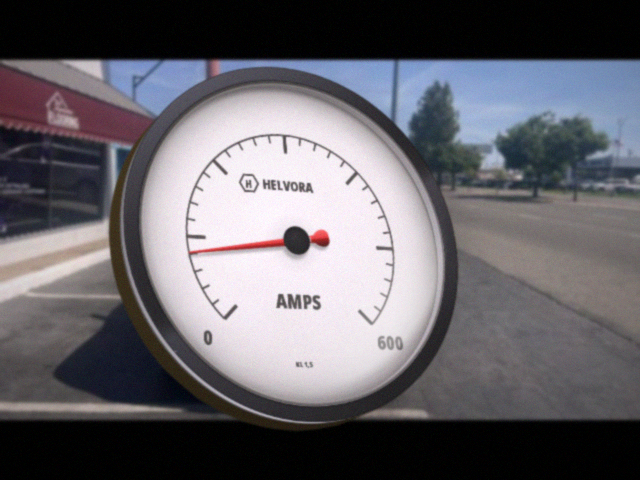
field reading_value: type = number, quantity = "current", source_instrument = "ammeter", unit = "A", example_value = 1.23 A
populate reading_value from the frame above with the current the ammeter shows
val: 80 A
